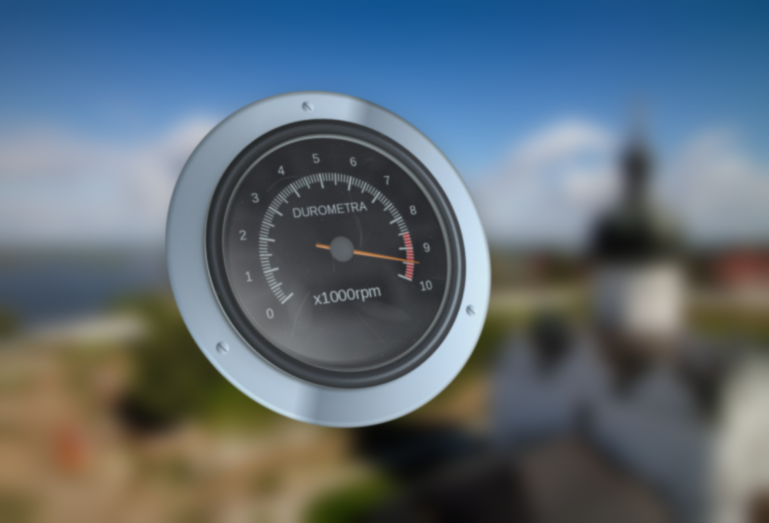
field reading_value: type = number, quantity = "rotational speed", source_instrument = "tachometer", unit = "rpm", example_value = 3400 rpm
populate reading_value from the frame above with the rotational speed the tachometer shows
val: 9500 rpm
